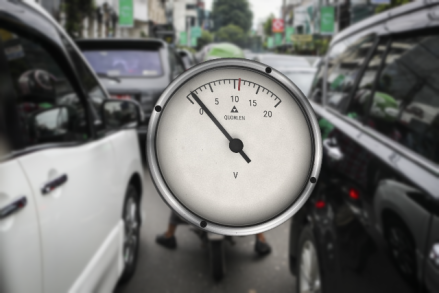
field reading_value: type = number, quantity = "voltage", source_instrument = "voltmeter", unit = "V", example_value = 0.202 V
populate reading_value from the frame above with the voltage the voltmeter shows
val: 1 V
